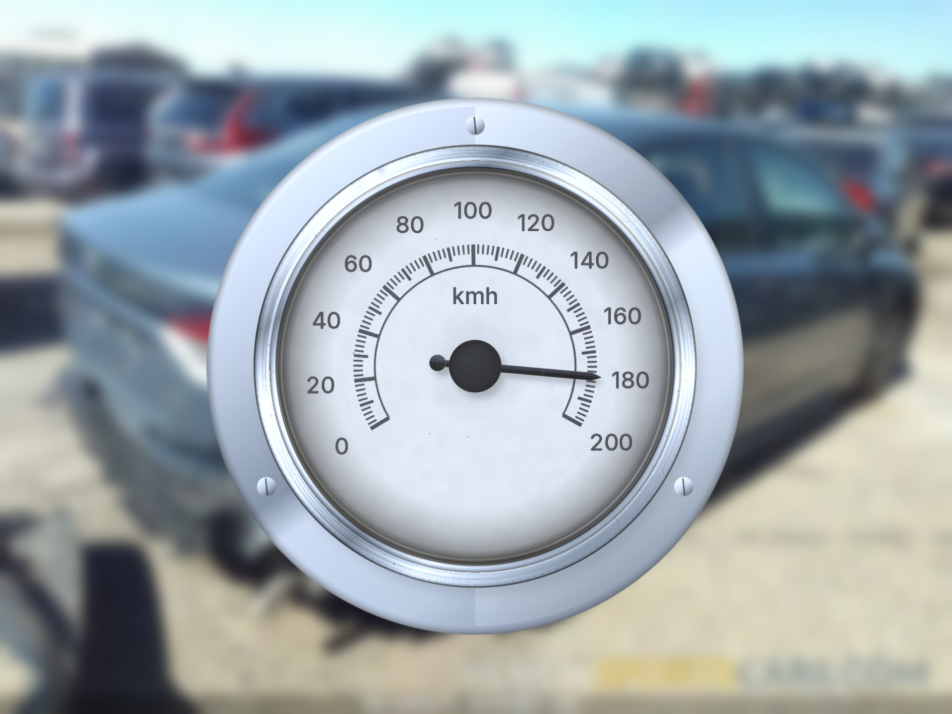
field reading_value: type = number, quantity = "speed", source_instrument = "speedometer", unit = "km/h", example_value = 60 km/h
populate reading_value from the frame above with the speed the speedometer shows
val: 180 km/h
